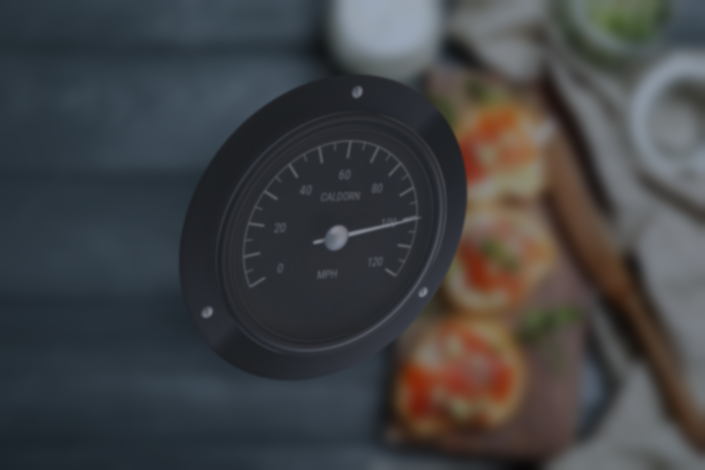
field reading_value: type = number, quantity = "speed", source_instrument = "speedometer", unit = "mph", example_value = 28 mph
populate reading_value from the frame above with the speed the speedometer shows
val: 100 mph
